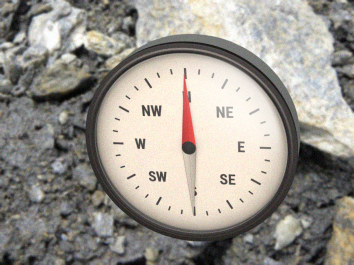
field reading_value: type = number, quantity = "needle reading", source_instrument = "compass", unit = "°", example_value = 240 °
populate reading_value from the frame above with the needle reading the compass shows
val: 0 °
